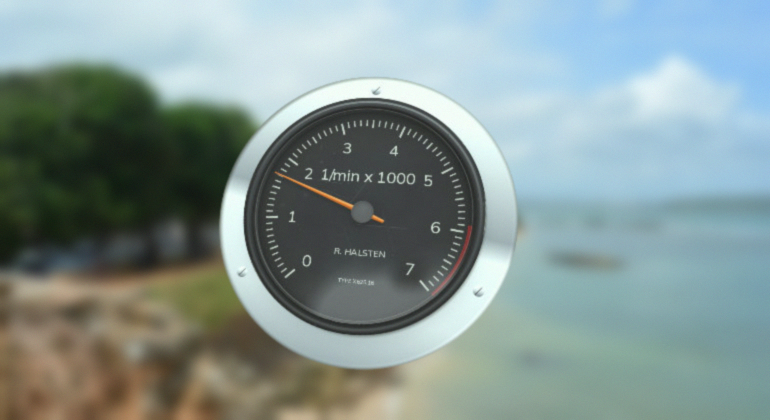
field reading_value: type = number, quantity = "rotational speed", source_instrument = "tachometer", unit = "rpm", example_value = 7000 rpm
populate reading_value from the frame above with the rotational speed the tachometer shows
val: 1700 rpm
